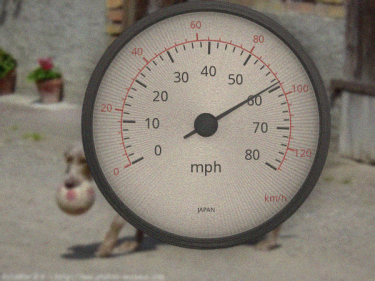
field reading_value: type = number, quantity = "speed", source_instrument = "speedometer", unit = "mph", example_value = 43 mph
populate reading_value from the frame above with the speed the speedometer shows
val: 59 mph
